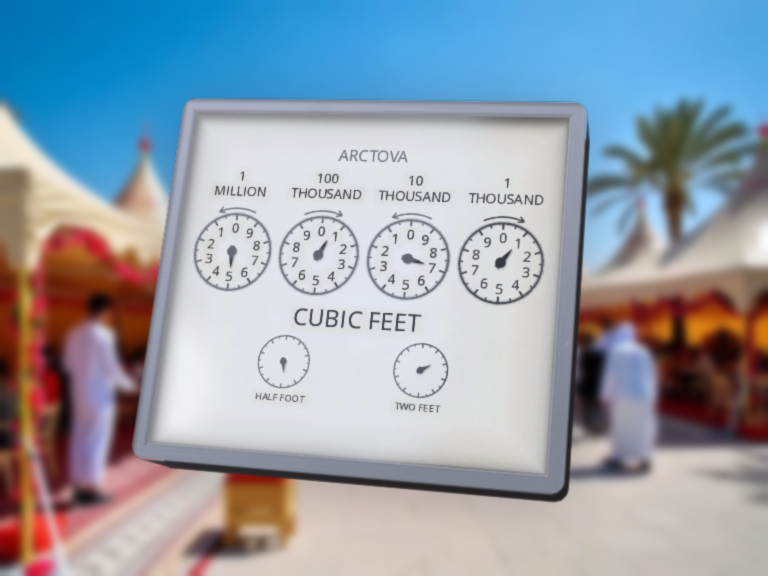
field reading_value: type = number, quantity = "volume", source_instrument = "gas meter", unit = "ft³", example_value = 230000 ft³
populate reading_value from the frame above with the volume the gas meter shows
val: 507100 ft³
